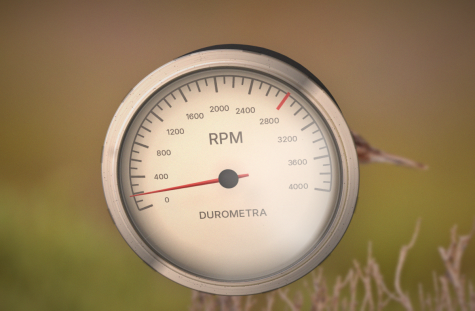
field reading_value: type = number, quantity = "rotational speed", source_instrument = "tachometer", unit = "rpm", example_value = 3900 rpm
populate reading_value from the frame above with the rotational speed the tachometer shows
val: 200 rpm
